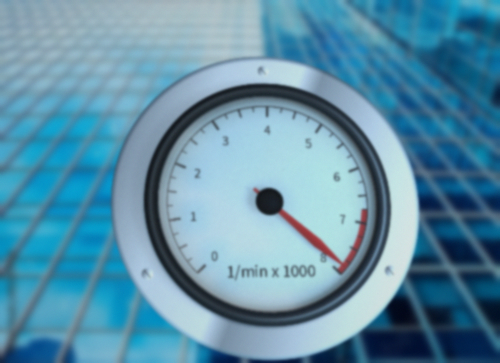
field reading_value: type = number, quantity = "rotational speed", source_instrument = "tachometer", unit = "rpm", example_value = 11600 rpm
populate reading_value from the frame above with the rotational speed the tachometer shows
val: 7875 rpm
